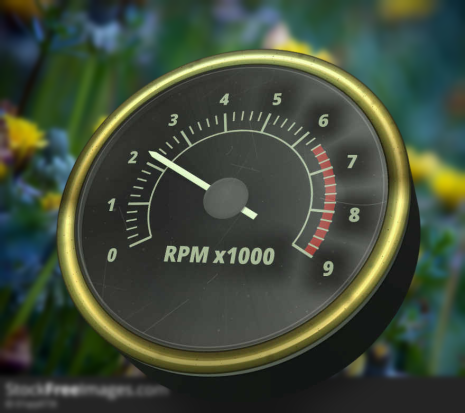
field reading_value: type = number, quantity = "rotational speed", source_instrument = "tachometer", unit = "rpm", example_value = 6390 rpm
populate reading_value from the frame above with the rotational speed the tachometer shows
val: 2200 rpm
